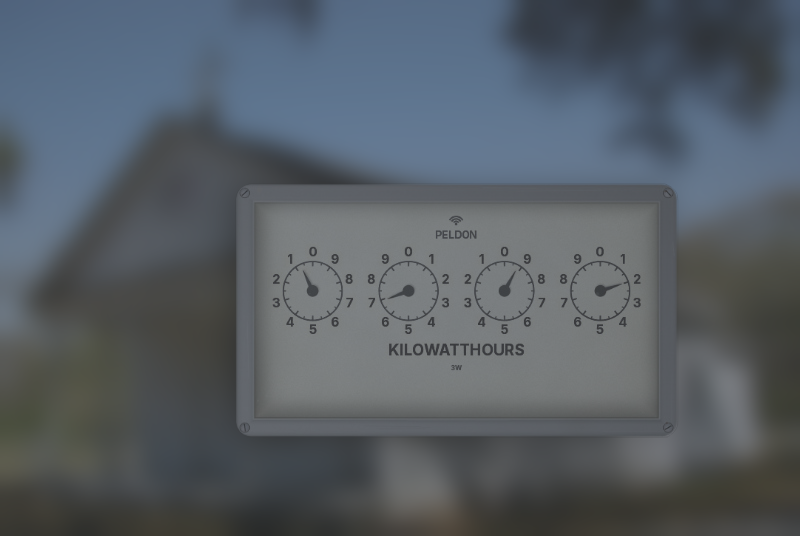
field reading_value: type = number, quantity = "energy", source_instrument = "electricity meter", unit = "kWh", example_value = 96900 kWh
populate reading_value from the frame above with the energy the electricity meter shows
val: 692 kWh
